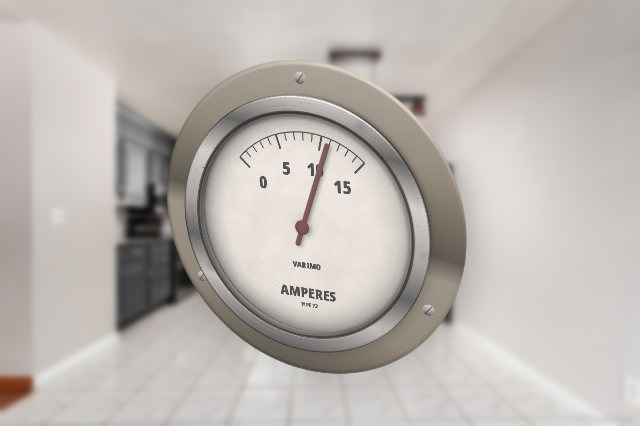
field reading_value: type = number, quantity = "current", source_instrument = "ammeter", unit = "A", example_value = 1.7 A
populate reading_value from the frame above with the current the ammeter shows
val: 11 A
